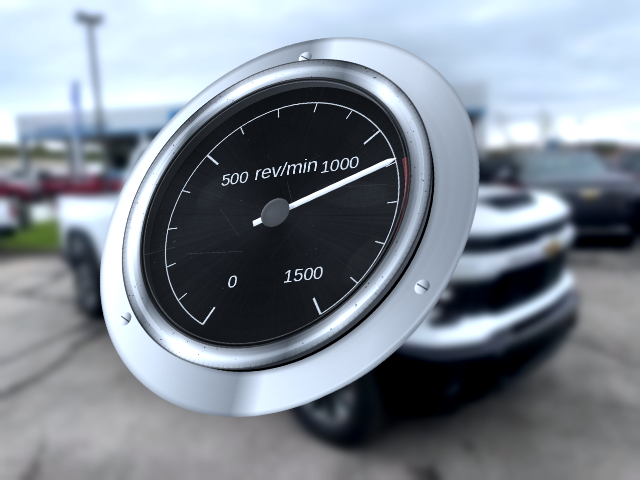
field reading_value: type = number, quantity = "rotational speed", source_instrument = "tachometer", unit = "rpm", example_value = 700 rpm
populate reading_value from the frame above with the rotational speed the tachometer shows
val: 1100 rpm
